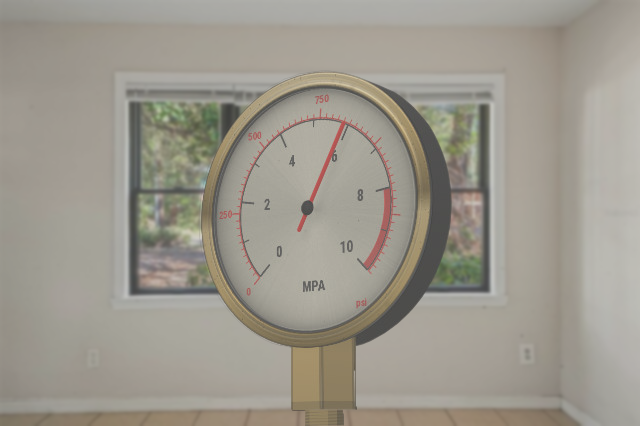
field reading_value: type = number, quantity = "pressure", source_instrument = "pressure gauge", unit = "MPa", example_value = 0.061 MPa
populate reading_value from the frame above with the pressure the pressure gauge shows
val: 6 MPa
